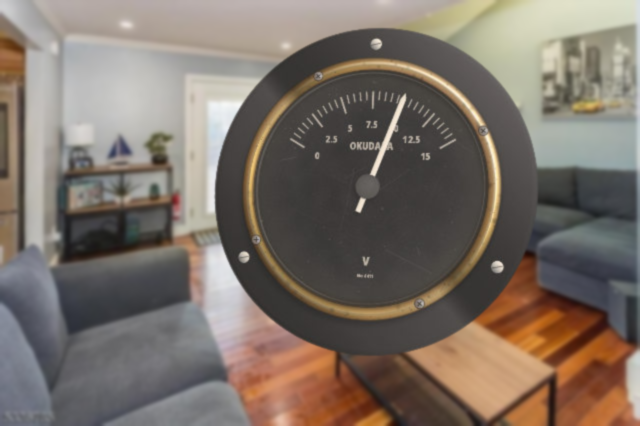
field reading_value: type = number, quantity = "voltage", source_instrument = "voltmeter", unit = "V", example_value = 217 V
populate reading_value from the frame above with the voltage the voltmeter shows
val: 10 V
